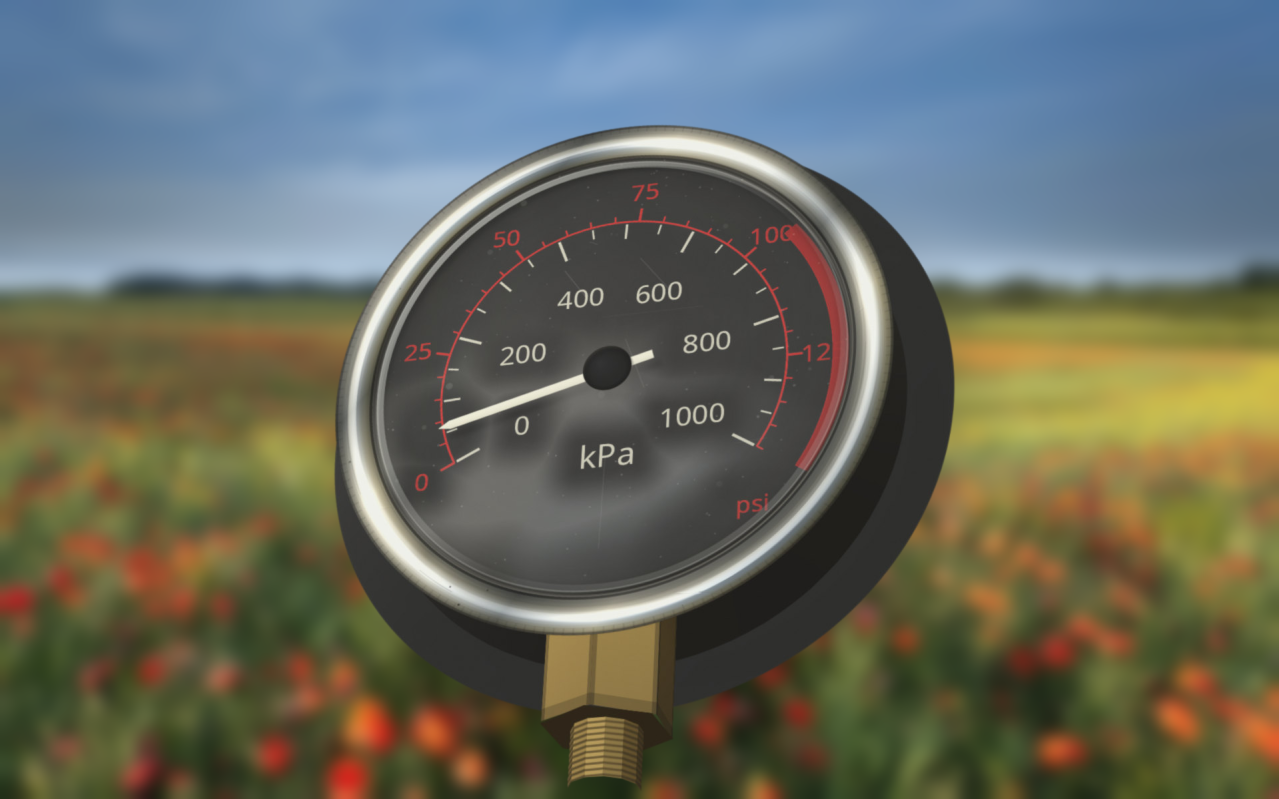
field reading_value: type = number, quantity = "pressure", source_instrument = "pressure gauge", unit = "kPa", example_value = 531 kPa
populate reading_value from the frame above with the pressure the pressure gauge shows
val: 50 kPa
